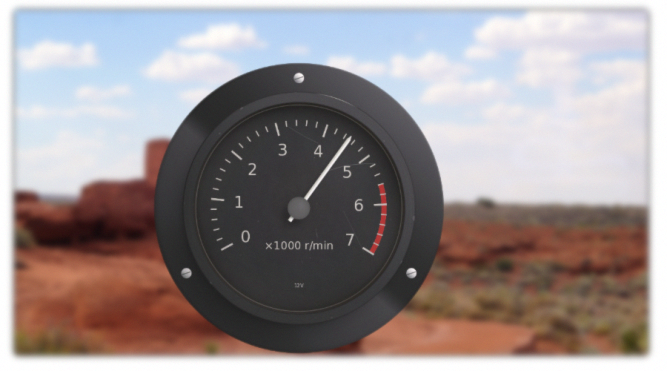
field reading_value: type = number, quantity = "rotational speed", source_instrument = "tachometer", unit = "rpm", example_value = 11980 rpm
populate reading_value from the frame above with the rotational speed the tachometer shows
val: 4500 rpm
